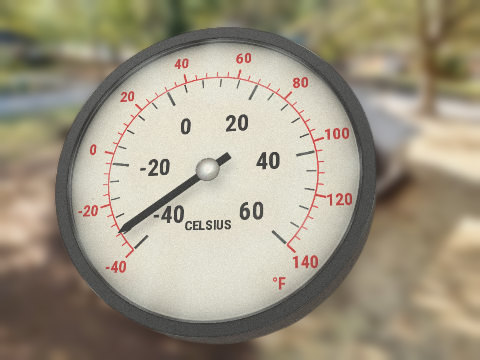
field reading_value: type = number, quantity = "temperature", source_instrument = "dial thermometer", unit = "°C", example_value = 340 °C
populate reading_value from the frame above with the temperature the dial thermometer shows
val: -36 °C
